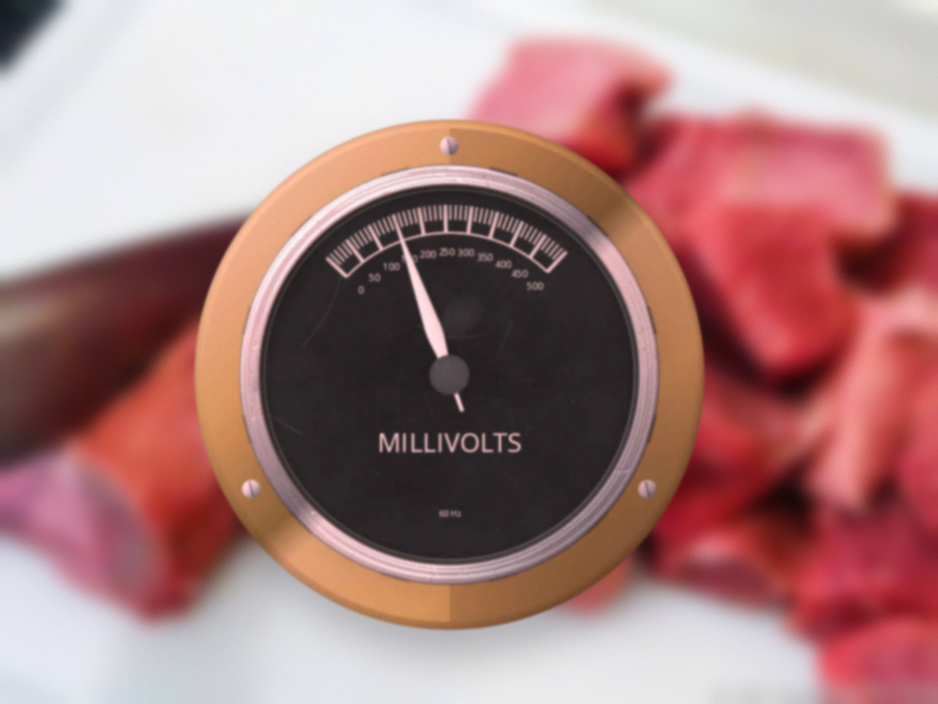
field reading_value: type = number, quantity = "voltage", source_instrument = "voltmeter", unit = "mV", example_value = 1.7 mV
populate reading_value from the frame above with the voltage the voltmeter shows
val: 150 mV
